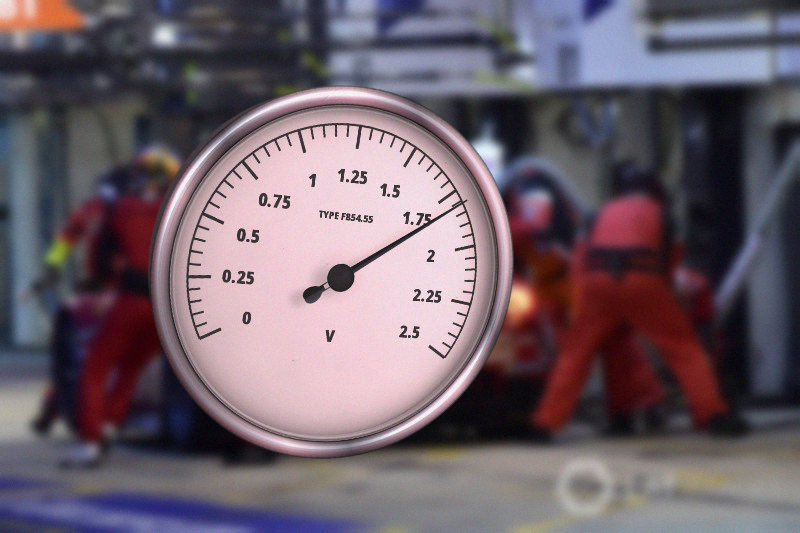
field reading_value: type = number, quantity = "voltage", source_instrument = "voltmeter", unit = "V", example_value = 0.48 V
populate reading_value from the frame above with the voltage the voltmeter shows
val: 1.8 V
